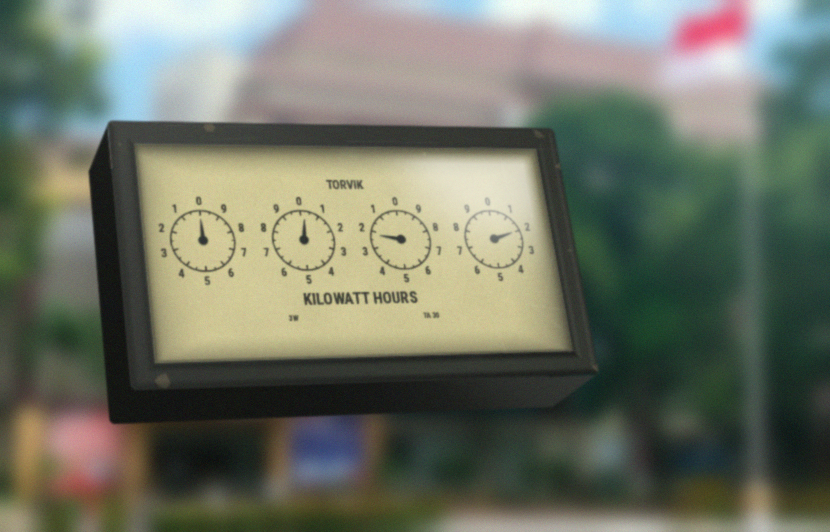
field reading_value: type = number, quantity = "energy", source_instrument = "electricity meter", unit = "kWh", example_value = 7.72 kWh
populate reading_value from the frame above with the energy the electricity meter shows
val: 22 kWh
